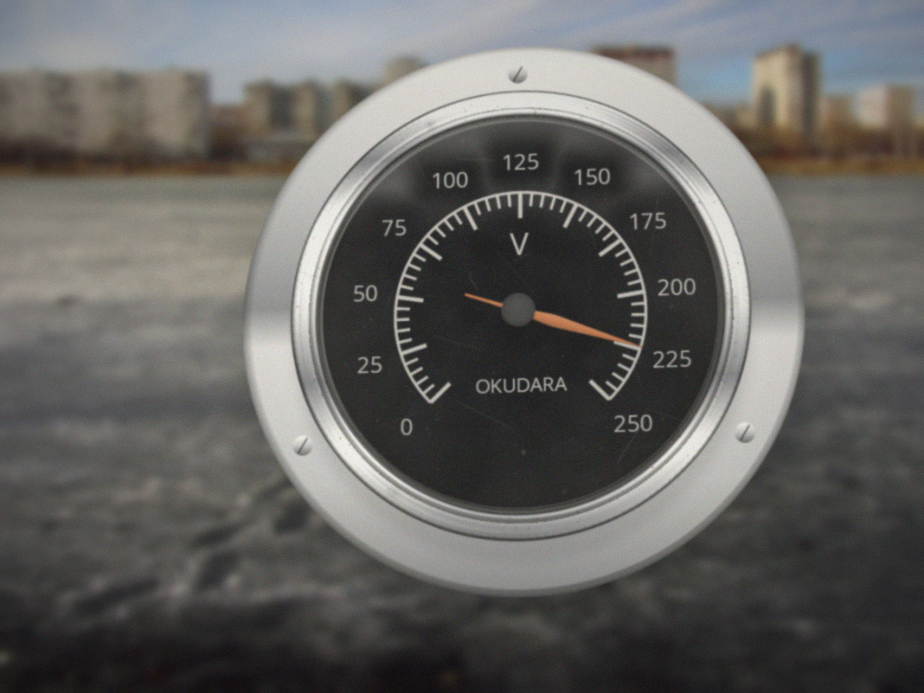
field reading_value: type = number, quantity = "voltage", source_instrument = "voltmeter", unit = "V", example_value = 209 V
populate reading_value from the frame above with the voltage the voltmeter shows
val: 225 V
